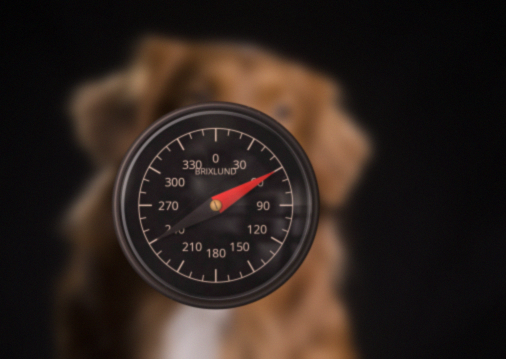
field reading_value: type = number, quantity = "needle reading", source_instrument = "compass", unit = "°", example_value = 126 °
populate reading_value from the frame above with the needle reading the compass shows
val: 60 °
